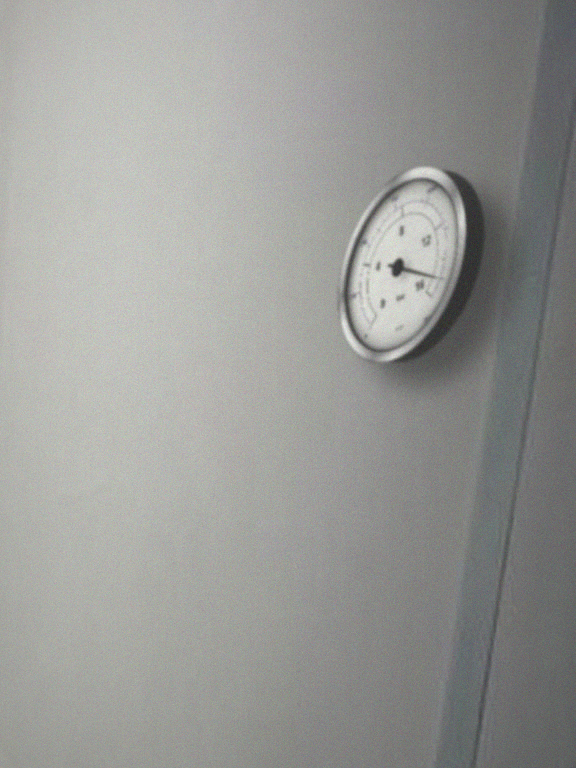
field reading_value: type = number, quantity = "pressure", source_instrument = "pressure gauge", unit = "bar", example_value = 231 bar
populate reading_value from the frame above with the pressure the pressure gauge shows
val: 15 bar
